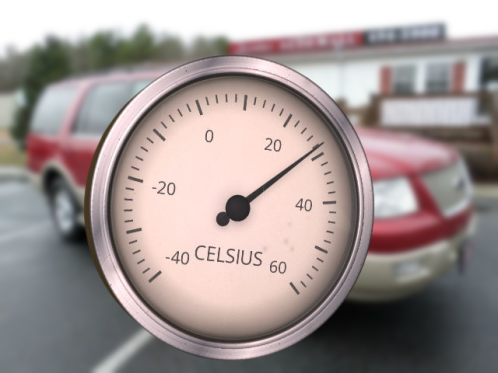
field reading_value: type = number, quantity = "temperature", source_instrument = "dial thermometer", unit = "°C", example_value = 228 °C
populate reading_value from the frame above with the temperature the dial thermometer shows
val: 28 °C
